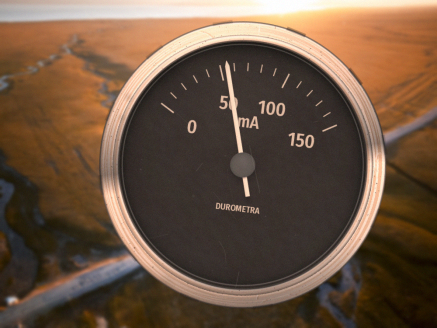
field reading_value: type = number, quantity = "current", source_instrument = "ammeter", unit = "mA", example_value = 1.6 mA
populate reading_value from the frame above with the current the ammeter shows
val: 55 mA
